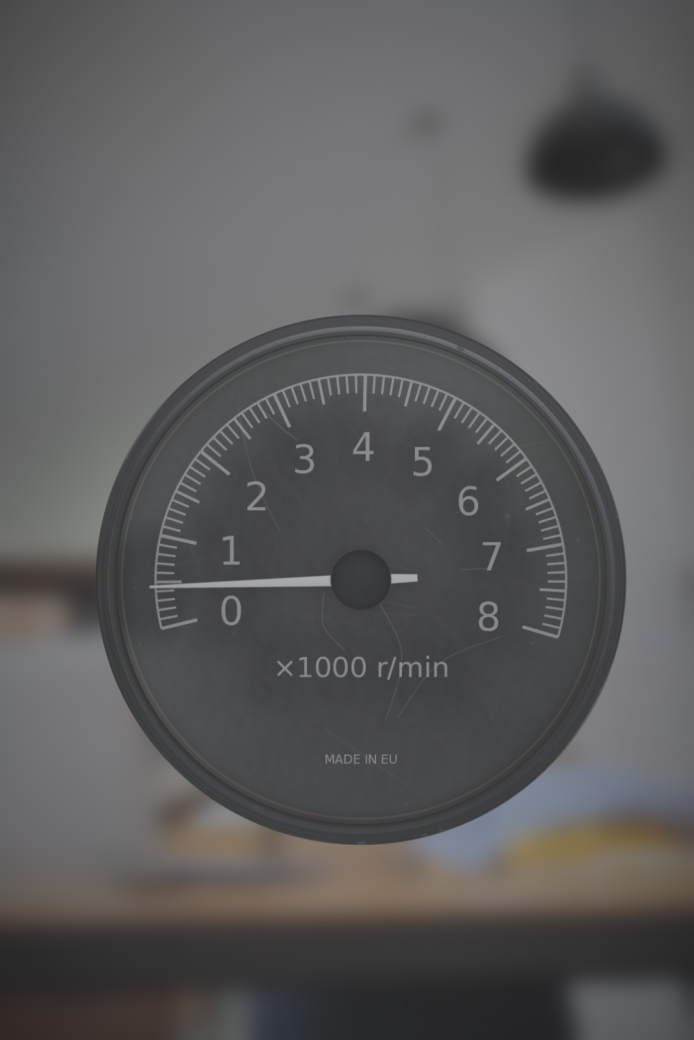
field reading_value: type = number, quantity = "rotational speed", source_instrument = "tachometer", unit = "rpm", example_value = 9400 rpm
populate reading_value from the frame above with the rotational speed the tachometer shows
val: 450 rpm
